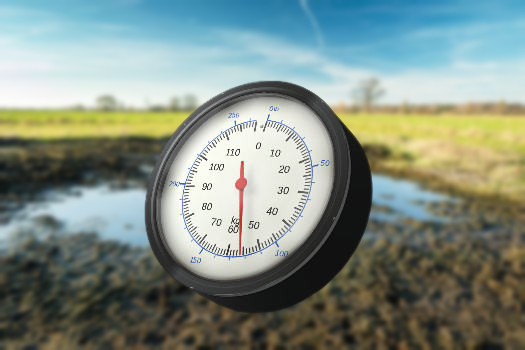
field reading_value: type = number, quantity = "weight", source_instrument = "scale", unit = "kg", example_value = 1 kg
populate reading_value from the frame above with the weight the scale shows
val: 55 kg
